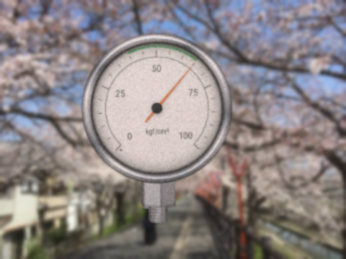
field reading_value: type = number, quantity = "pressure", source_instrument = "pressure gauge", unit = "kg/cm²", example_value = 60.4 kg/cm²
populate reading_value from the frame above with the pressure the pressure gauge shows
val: 65 kg/cm²
